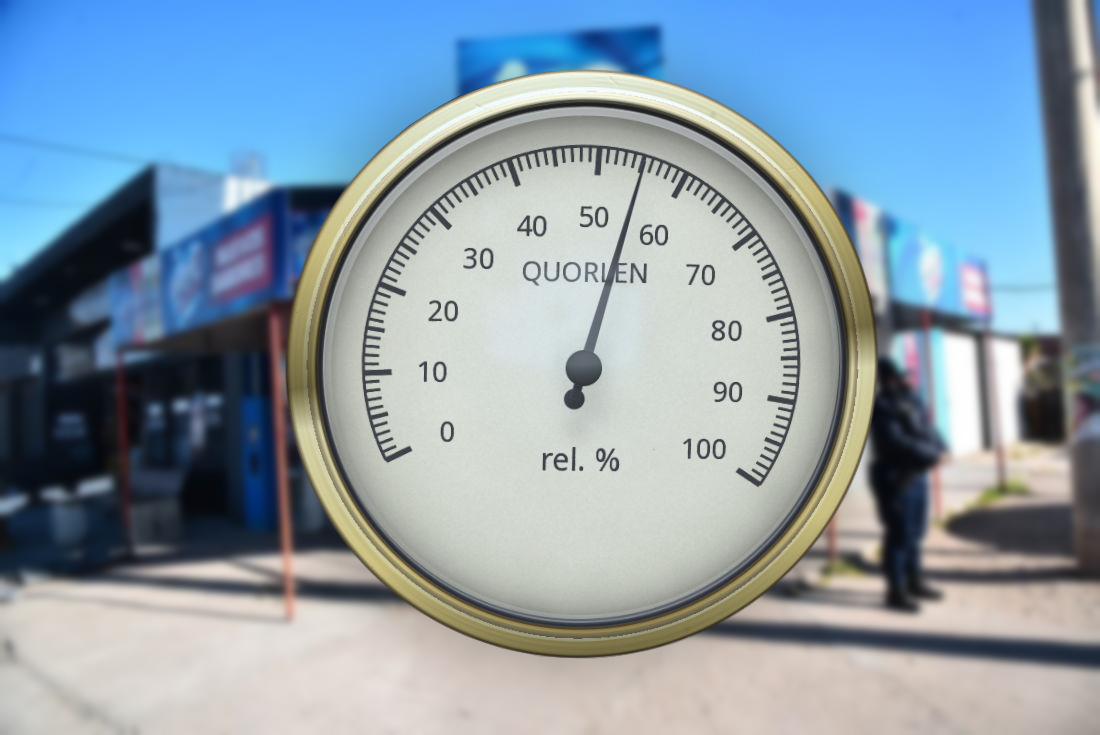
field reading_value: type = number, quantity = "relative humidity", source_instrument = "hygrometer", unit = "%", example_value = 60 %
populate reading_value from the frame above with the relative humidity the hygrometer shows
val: 55 %
